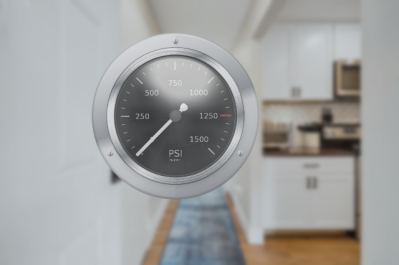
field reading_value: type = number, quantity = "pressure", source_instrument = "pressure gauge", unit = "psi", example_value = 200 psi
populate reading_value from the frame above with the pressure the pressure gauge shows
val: 0 psi
